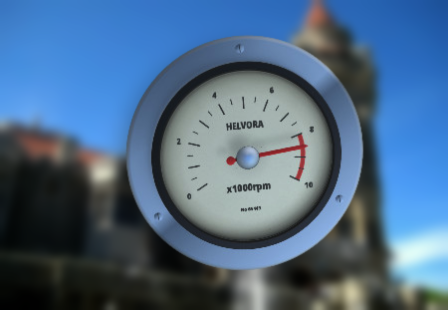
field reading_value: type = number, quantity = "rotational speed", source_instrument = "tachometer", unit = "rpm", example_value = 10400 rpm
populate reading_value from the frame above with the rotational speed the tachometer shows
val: 8500 rpm
